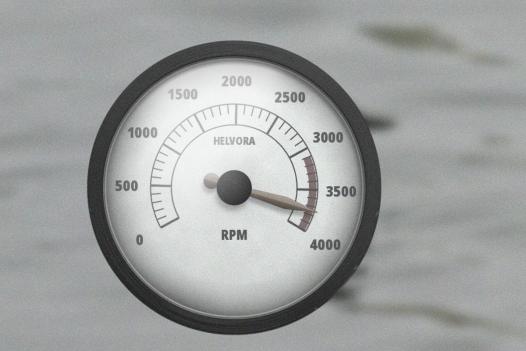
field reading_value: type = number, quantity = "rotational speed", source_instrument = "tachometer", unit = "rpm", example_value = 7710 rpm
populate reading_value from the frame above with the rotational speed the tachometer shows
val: 3750 rpm
